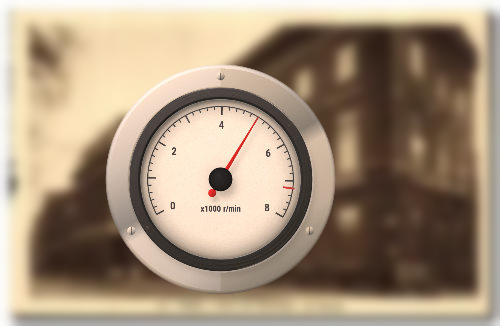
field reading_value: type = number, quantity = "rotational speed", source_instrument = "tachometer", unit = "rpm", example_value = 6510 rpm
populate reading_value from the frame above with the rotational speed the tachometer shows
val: 5000 rpm
